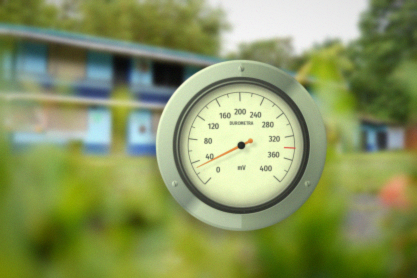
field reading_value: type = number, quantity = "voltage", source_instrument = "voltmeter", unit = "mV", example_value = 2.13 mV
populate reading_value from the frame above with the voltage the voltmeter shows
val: 30 mV
